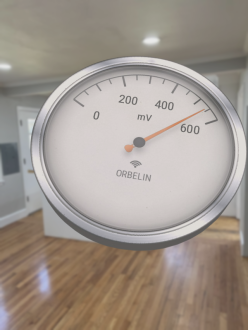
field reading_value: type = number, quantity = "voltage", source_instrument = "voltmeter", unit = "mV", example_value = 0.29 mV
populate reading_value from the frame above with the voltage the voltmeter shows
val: 550 mV
